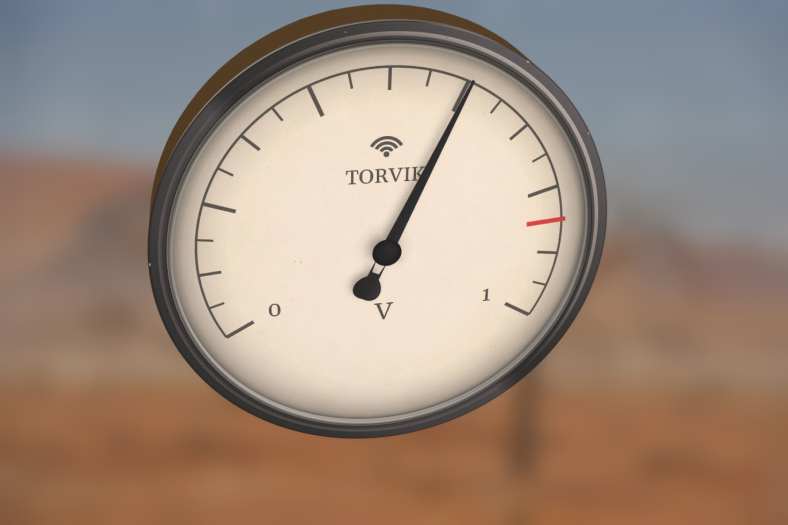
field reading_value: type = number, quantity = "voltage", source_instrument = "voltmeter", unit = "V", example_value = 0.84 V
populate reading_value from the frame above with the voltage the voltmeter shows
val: 0.6 V
